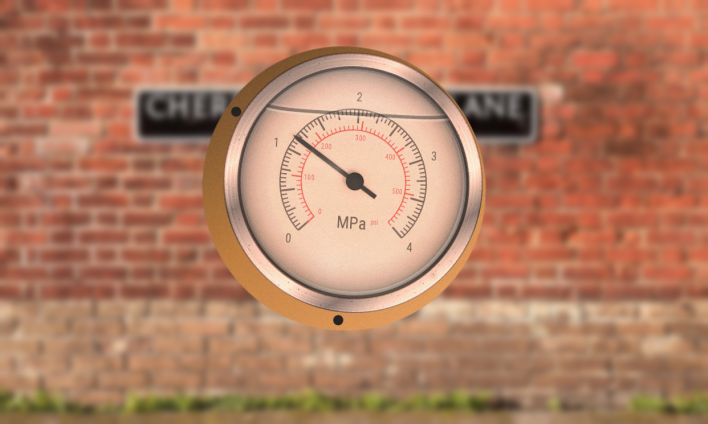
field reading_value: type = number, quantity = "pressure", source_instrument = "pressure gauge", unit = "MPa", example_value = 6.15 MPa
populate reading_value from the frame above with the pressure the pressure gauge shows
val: 1.15 MPa
